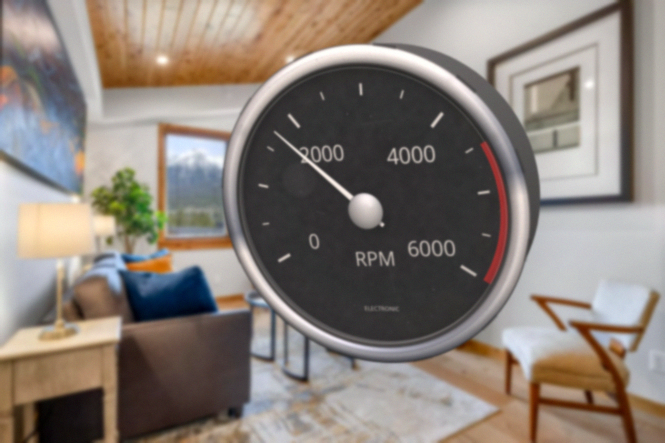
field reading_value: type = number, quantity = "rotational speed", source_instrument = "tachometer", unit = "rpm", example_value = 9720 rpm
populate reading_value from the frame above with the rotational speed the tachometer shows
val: 1750 rpm
